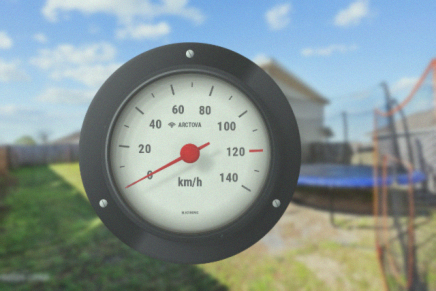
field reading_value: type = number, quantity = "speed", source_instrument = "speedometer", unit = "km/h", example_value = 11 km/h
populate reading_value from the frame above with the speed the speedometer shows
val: 0 km/h
